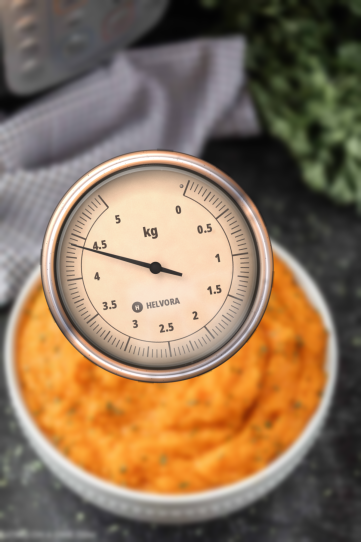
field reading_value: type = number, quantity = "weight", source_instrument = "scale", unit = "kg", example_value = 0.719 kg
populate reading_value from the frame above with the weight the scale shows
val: 4.4 kg
